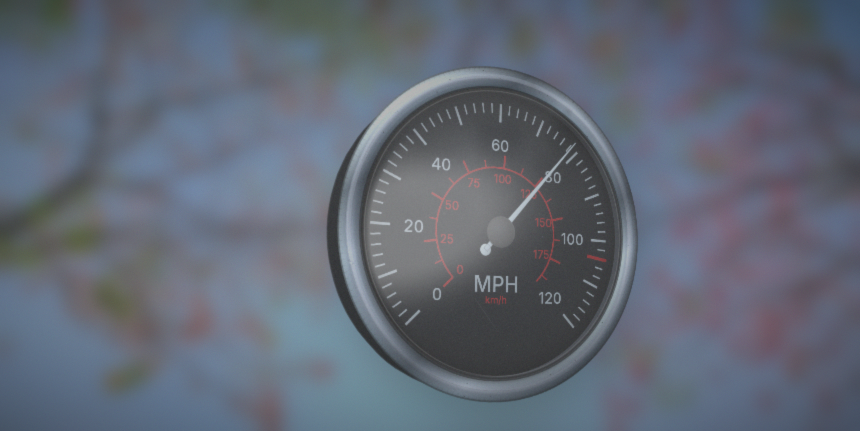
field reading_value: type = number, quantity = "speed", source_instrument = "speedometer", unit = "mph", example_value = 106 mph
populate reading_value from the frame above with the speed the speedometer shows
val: 78 mph
